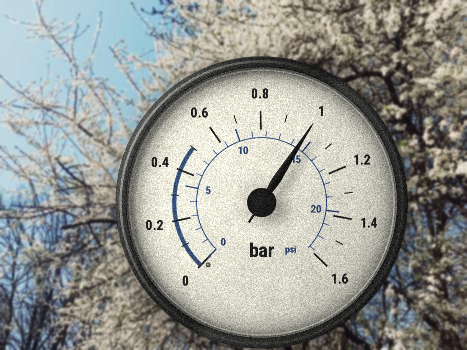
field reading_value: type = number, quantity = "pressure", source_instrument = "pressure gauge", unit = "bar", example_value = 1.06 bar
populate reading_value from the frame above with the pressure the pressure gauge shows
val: 1 bar
